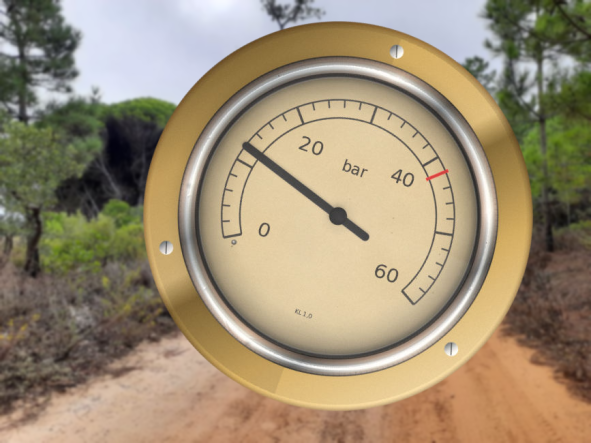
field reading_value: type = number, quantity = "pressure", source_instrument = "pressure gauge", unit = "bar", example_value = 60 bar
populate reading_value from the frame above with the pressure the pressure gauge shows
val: 12 bar
